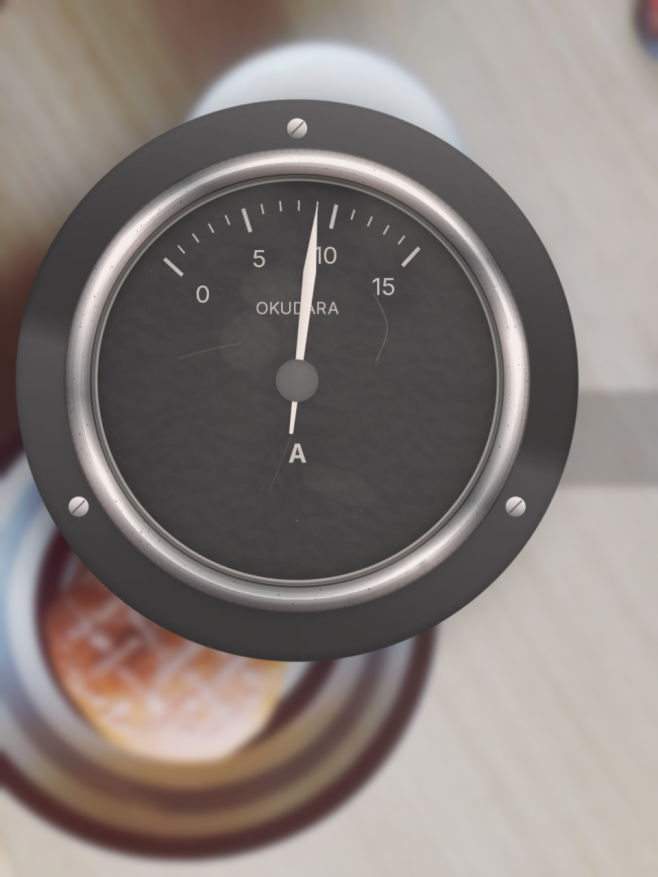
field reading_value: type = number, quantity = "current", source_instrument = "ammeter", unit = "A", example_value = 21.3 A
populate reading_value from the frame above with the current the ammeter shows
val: 9 A
